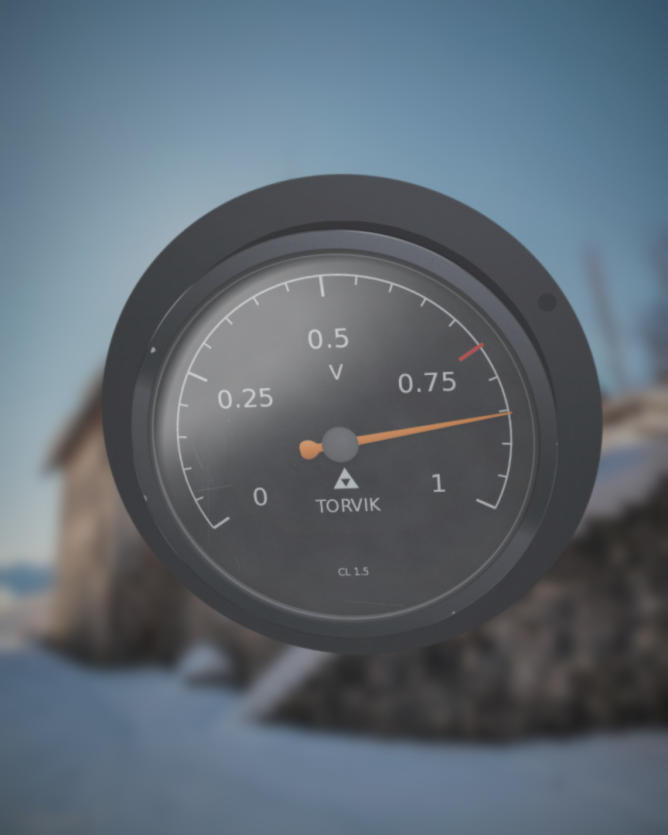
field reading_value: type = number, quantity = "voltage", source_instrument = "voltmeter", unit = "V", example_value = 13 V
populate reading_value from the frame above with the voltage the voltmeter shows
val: 0.85 V
